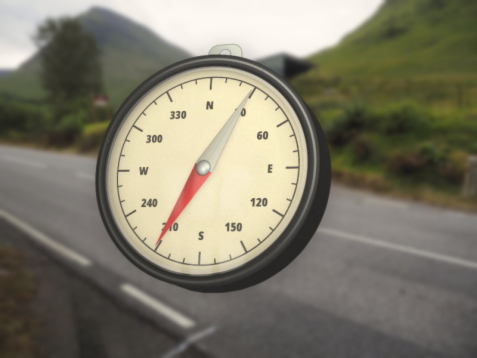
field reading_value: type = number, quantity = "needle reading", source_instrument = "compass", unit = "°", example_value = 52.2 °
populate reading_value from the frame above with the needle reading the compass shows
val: 210 °
